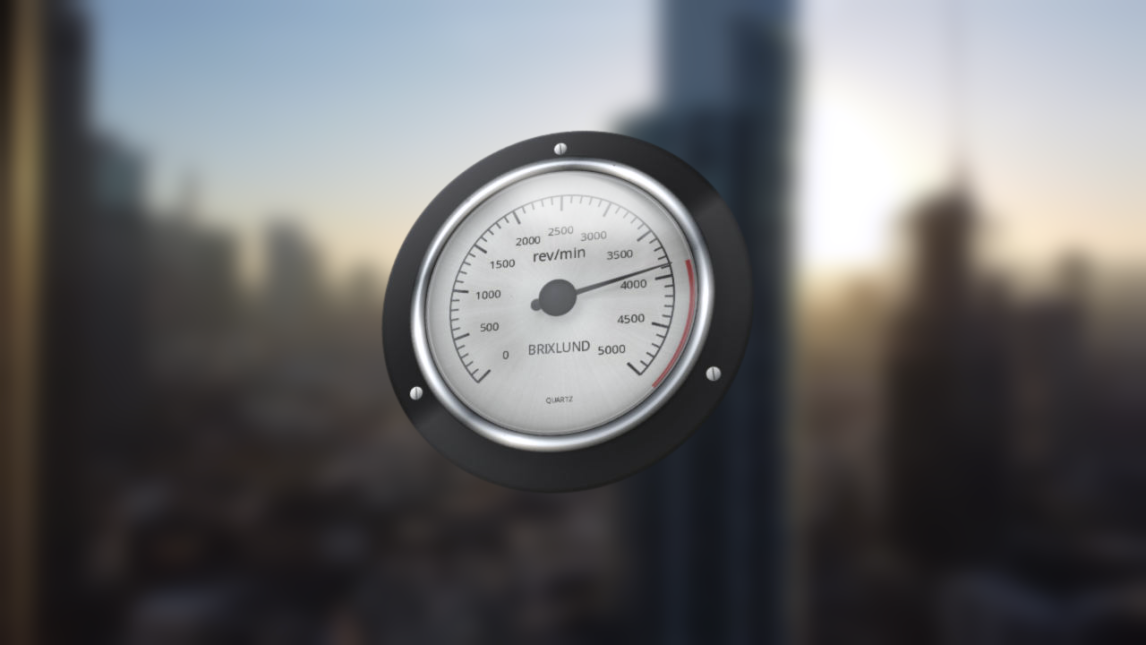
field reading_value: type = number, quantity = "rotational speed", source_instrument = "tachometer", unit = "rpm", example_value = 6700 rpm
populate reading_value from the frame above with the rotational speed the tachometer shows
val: 3900 rpm
